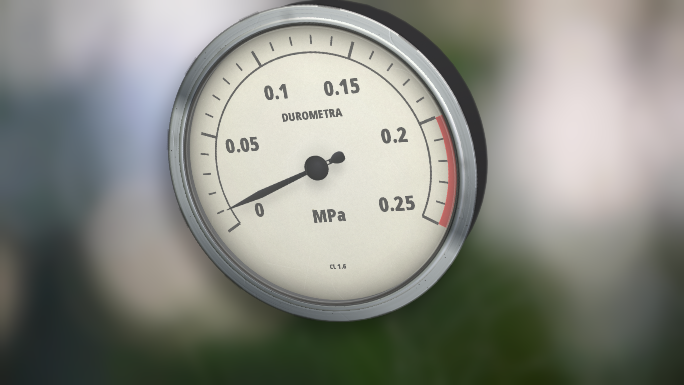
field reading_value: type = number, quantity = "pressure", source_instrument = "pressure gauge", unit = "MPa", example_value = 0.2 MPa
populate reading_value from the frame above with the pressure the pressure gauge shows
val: 0.01 MPa
